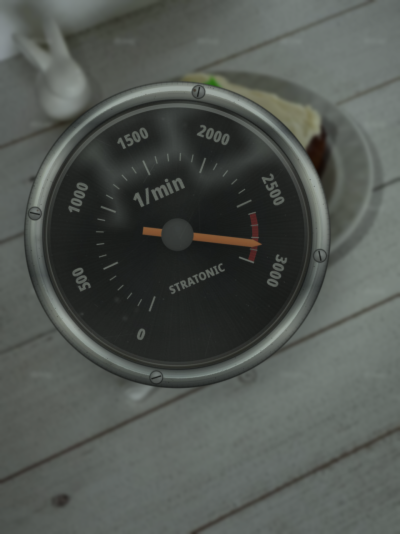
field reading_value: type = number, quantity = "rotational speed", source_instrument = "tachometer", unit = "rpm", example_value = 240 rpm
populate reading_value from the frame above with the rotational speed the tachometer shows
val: 2850 rpm
